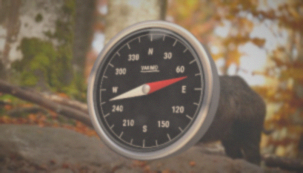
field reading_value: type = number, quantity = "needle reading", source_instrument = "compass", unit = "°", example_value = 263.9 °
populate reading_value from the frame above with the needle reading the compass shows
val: 75 °
